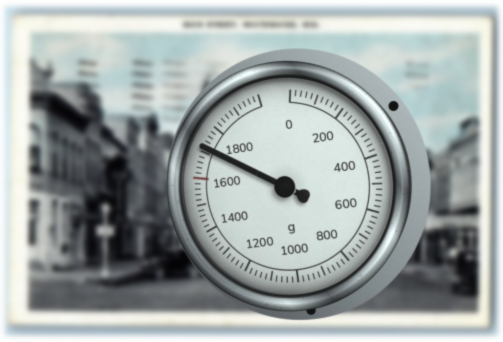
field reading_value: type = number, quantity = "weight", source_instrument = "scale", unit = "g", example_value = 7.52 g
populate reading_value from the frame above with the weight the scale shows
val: 1720 g
